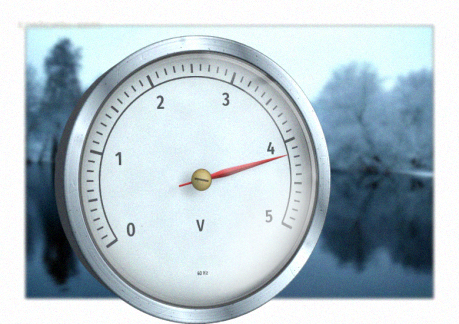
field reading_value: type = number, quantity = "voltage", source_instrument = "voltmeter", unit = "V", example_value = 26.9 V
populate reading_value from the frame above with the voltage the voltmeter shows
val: 4.15 V
